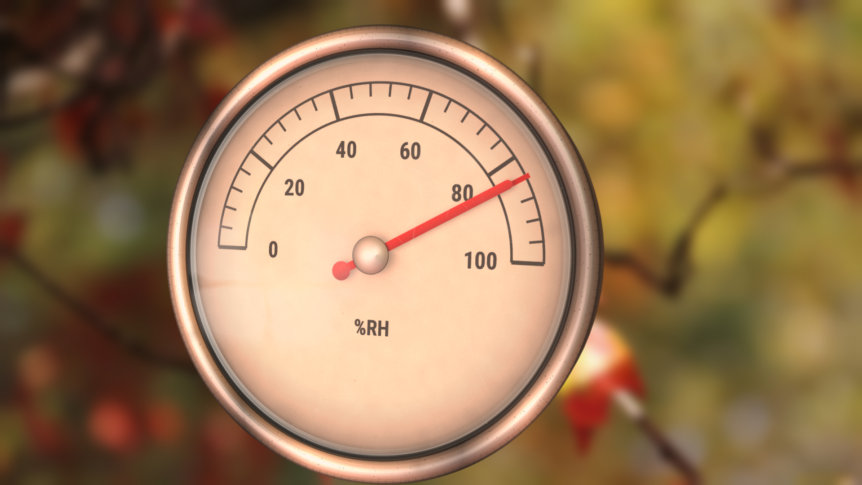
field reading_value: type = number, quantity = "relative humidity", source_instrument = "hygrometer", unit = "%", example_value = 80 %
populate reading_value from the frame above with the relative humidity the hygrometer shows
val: 84 %
